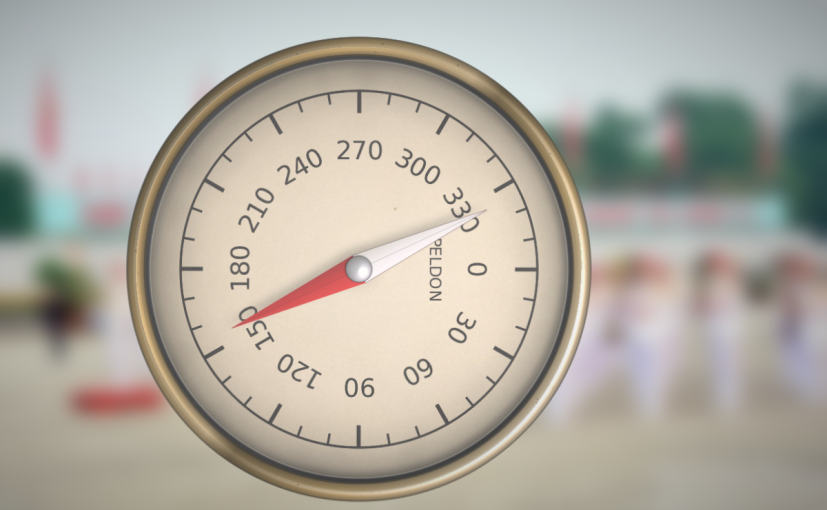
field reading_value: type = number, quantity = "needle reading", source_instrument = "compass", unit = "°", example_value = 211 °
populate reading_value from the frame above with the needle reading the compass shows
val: 155 °
